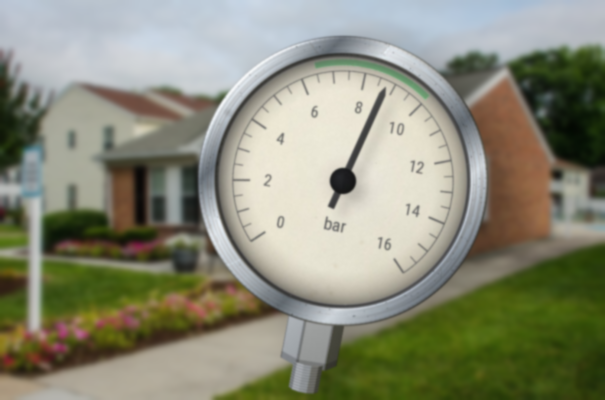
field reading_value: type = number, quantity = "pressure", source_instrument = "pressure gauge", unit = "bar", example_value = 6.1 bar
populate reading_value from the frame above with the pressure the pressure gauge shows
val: 8.75 bar
